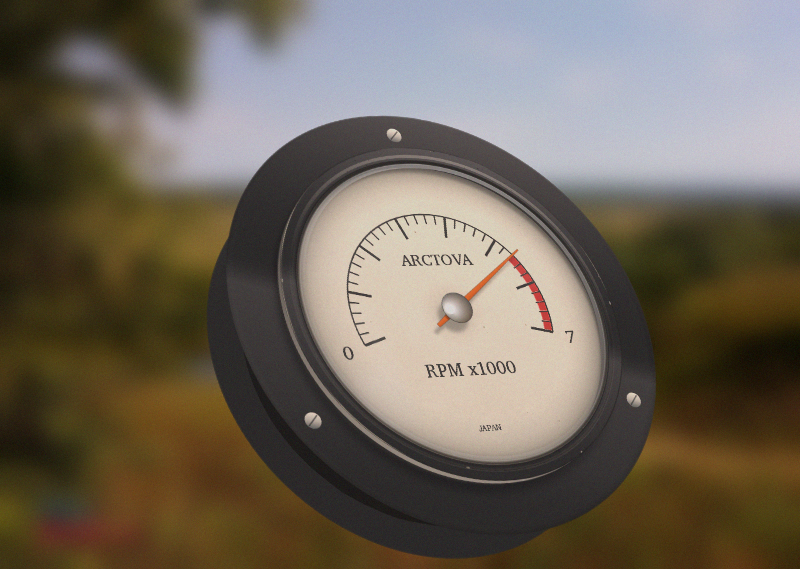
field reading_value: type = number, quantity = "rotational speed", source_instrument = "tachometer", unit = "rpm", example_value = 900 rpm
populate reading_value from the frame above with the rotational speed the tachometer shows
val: 5400 rpm
